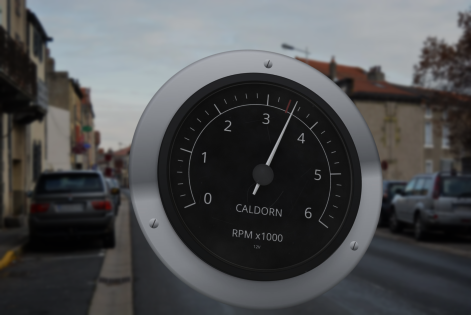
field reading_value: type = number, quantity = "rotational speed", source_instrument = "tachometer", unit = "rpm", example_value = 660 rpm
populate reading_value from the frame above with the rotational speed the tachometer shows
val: 3500 rpm
